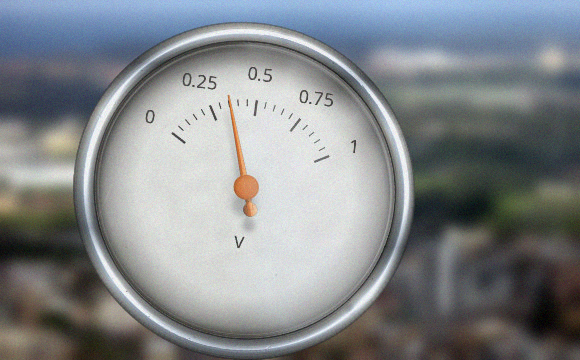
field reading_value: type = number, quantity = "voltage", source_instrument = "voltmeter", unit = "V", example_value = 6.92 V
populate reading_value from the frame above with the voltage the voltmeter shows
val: 0.35 V
